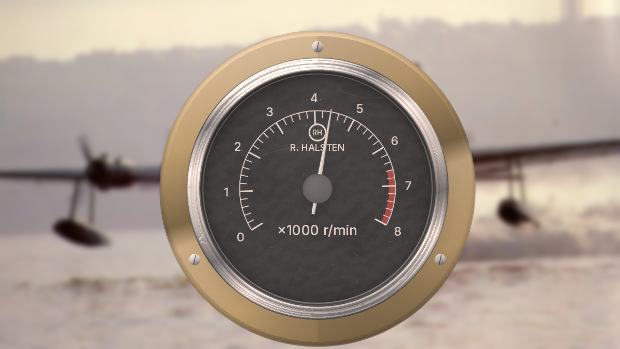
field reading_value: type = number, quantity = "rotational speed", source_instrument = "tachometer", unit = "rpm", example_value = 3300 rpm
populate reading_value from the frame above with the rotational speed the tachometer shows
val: 4400 rpm
